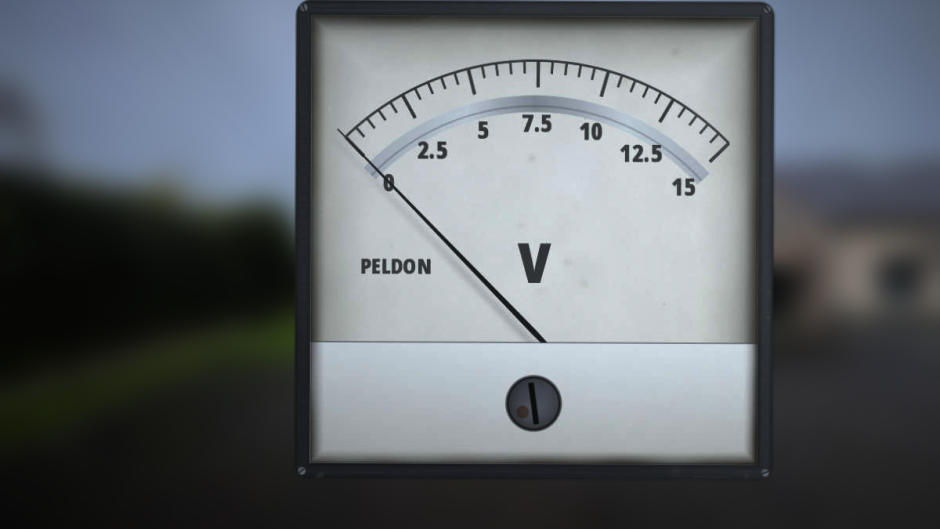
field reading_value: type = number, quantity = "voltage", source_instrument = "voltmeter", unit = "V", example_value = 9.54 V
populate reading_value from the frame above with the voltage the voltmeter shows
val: 0 V
